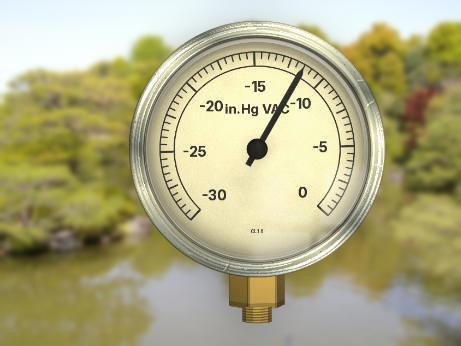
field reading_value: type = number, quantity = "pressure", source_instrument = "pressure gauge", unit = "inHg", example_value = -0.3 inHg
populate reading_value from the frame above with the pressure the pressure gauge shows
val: -11.5 inHg
